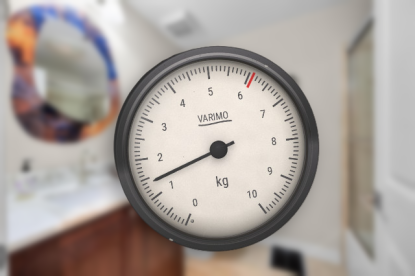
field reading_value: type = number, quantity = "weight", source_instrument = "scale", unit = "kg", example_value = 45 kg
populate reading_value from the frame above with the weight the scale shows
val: 1.4 kg
